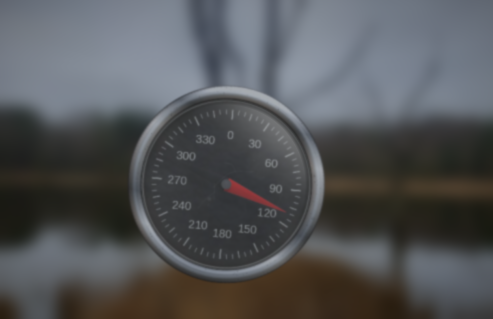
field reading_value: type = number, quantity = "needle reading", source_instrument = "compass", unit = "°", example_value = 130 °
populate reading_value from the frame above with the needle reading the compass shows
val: 110 °
